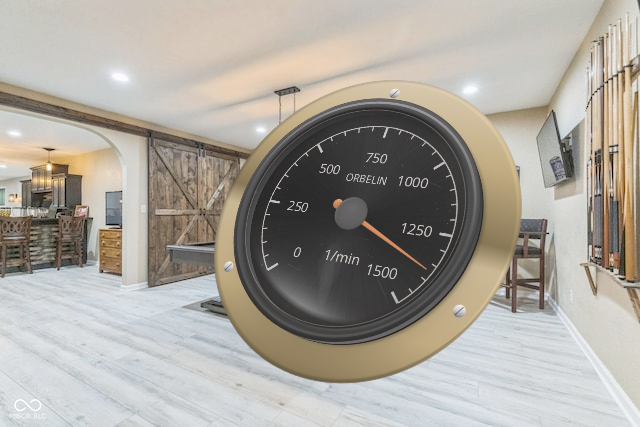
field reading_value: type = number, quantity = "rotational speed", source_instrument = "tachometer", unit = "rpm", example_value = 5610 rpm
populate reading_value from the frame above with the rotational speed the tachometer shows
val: 1375 rpm
